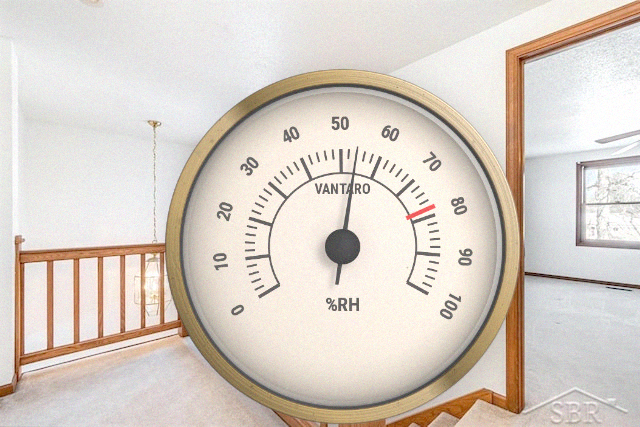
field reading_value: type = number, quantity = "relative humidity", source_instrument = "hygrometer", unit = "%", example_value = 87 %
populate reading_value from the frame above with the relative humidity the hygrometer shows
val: 54 %
